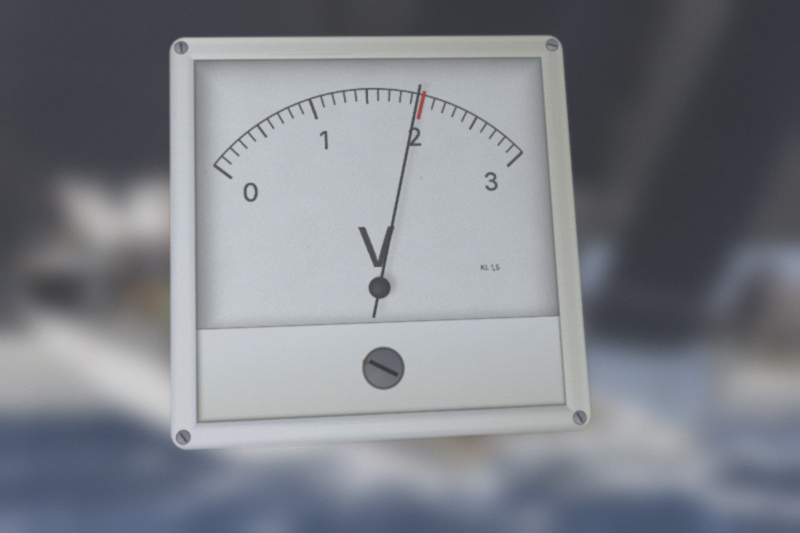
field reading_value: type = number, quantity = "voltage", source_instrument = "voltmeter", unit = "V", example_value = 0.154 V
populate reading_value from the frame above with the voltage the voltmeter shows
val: 1.95 V
